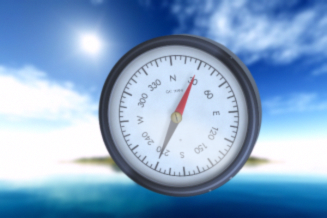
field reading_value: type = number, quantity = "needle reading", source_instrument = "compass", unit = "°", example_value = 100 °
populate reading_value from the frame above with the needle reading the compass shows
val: 30 °
